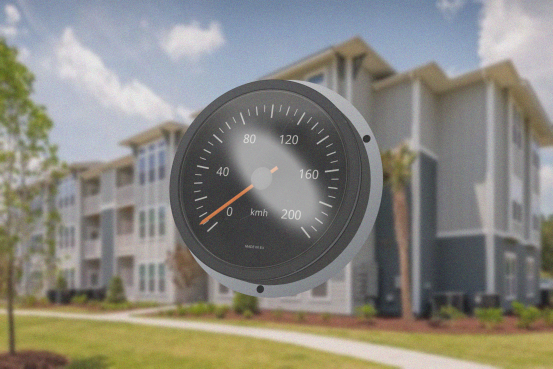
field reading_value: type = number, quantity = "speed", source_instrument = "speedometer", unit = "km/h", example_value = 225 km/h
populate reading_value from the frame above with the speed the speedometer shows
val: 5 km/h
